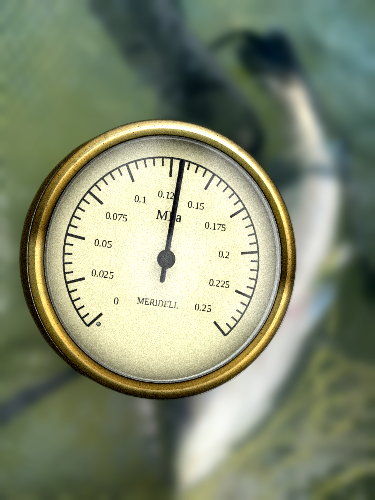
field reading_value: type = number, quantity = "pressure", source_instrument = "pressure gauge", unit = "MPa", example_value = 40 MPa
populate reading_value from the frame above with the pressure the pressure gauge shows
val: 0.13 MPa
